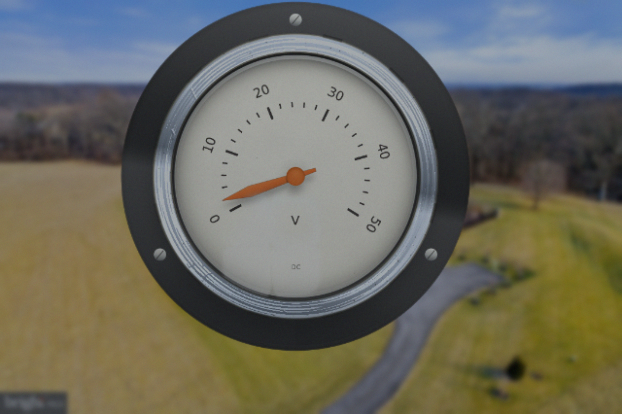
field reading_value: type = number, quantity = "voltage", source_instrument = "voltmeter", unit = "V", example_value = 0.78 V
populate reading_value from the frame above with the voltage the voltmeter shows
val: 2 V
